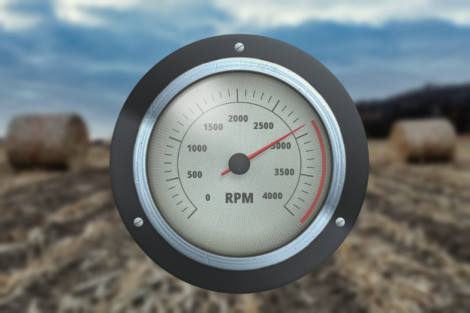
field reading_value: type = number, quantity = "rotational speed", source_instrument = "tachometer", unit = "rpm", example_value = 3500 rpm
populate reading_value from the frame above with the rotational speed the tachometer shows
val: 2900 rpm
